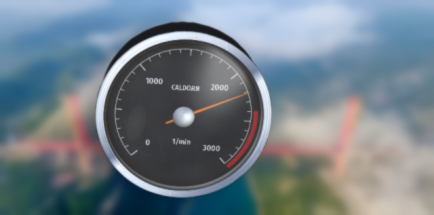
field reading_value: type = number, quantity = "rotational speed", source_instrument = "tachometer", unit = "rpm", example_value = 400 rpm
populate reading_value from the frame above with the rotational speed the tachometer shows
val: 2200 rpm
